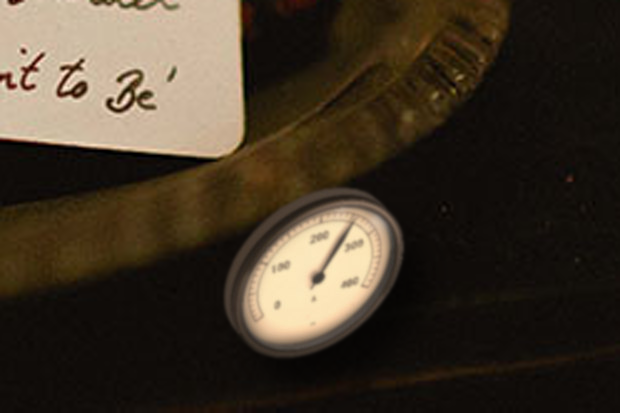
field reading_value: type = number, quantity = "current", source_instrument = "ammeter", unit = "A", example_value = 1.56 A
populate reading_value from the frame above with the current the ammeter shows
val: 250 A
